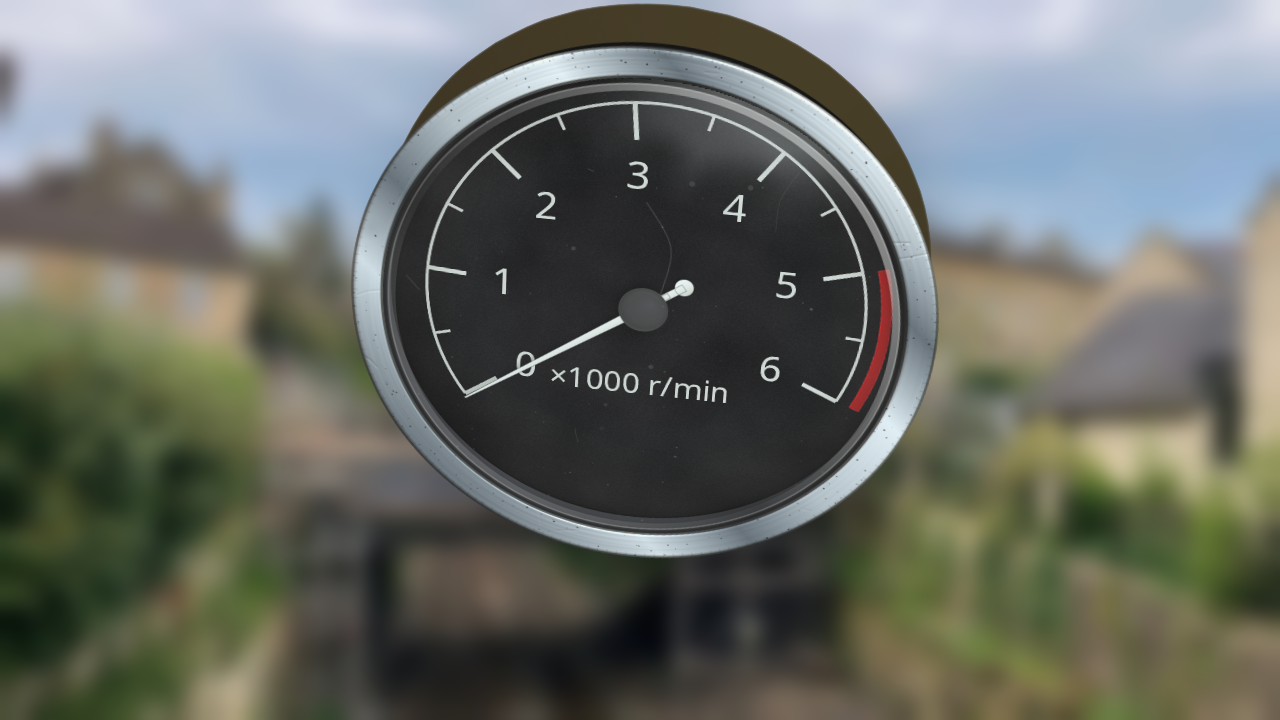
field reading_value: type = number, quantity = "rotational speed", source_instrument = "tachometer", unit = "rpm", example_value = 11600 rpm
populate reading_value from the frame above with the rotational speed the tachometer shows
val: 0 rpm
